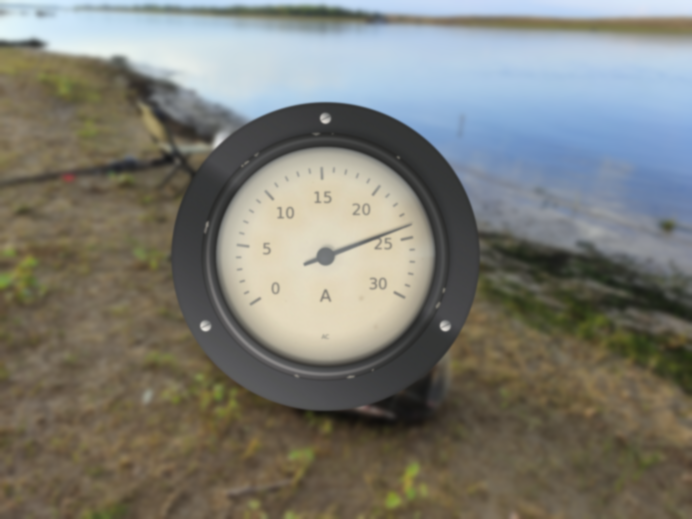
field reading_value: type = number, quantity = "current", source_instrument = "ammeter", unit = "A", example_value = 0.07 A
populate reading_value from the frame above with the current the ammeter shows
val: 24 A
